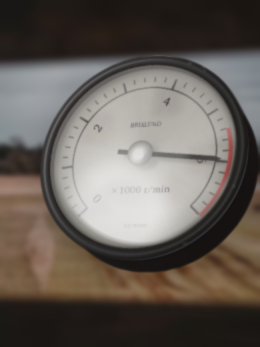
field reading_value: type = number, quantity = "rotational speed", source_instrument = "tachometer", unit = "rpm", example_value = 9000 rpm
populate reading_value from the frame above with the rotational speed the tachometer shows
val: 6000 rpm
